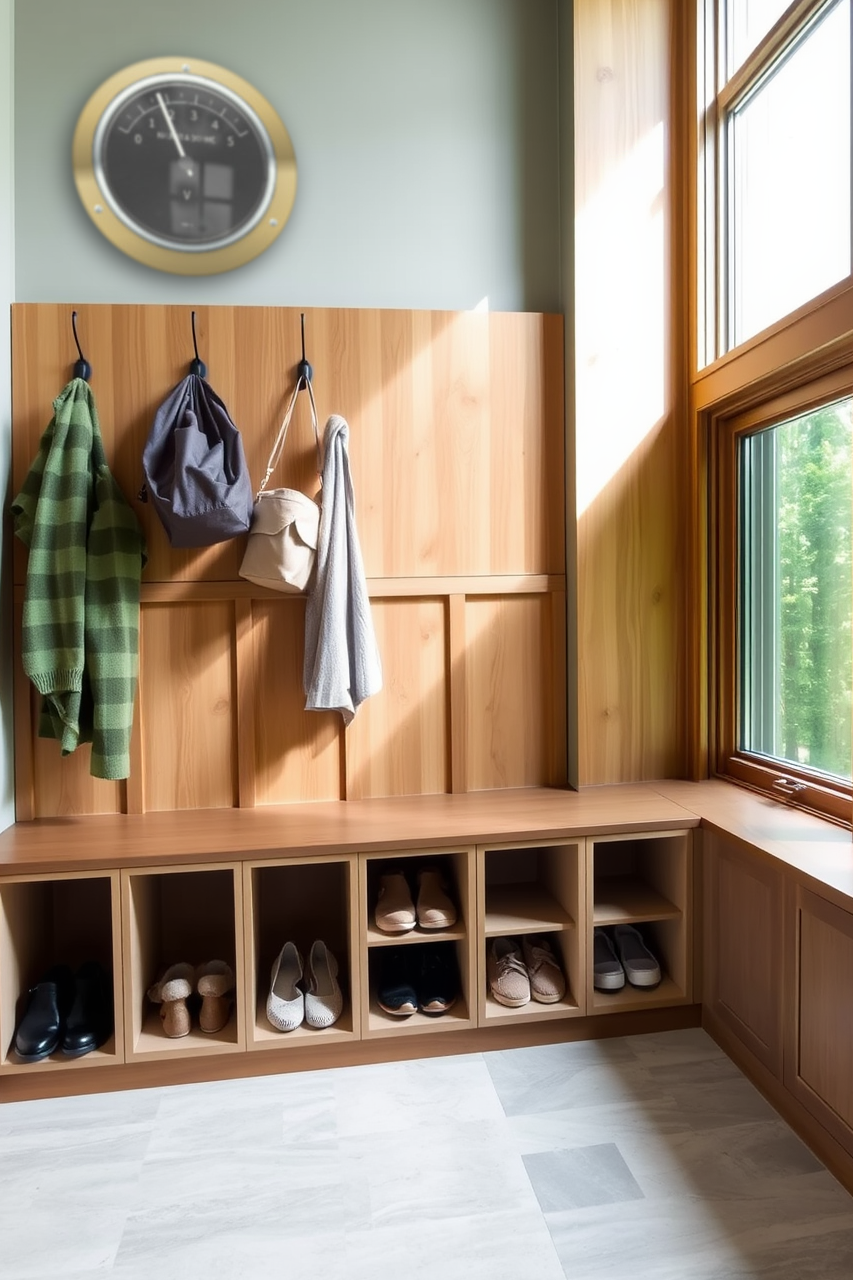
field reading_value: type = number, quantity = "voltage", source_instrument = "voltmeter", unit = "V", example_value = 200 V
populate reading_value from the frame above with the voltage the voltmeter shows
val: 1.75 V
